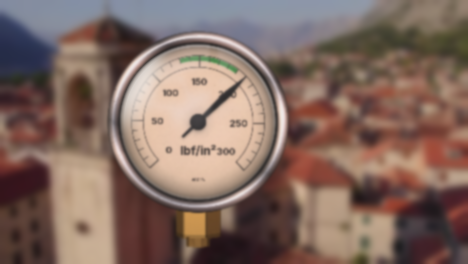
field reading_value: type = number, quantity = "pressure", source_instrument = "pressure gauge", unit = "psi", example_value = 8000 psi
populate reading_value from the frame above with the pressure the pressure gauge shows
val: 200 psi
